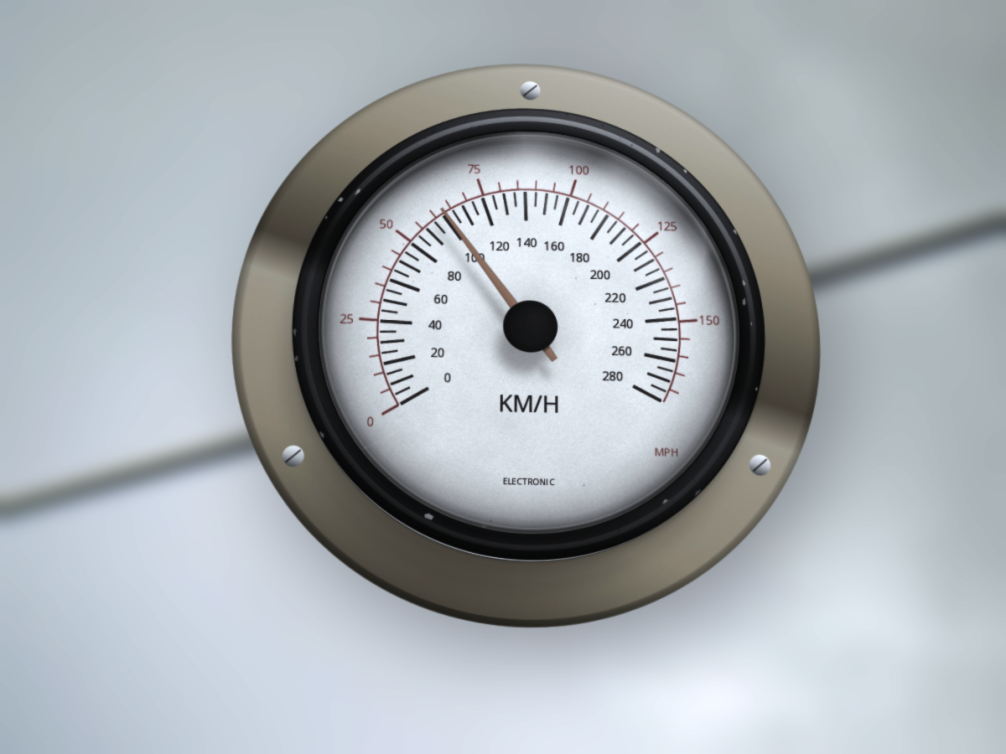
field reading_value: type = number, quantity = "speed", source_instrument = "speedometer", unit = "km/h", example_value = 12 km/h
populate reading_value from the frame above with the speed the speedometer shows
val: 100 km/h
